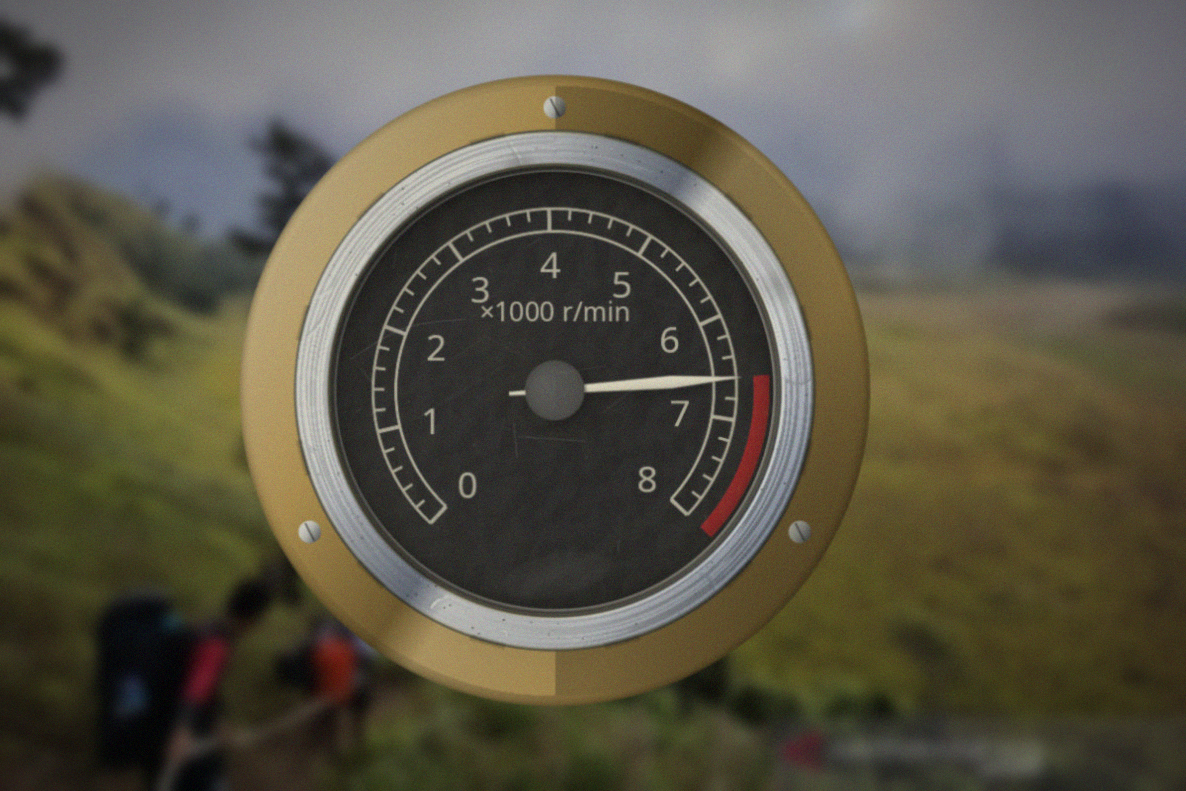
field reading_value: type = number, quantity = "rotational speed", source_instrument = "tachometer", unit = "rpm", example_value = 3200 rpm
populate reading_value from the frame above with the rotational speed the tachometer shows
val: 6600 rpm
